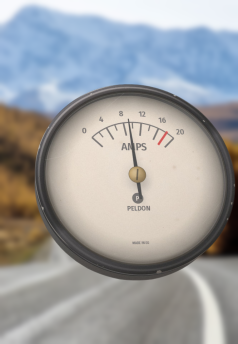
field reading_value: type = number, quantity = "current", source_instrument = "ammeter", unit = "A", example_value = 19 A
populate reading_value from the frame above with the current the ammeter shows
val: 9 A
